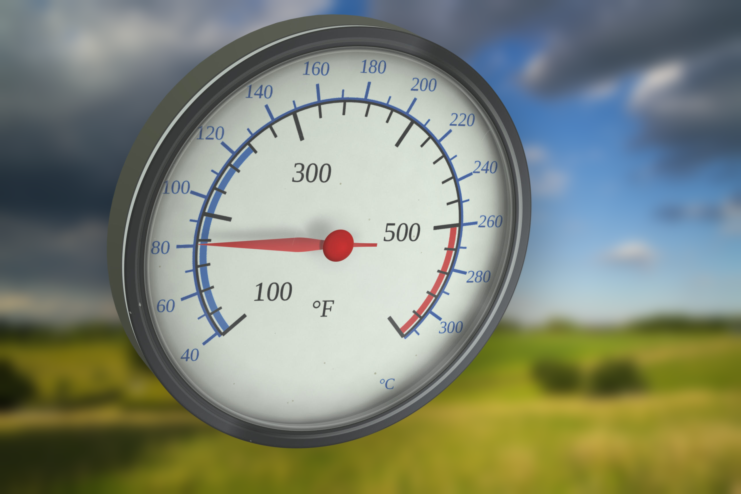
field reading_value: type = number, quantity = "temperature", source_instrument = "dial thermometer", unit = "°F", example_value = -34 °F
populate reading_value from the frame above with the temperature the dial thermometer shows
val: 180 °F
